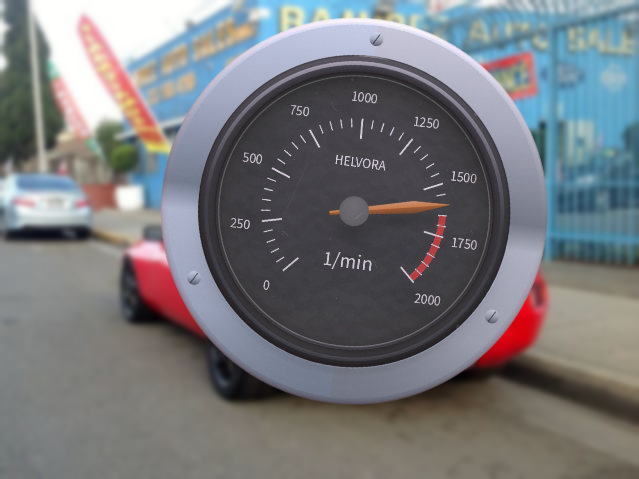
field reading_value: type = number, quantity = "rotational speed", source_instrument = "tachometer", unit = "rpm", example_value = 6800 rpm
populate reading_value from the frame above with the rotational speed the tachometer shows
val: 1600 rpm
